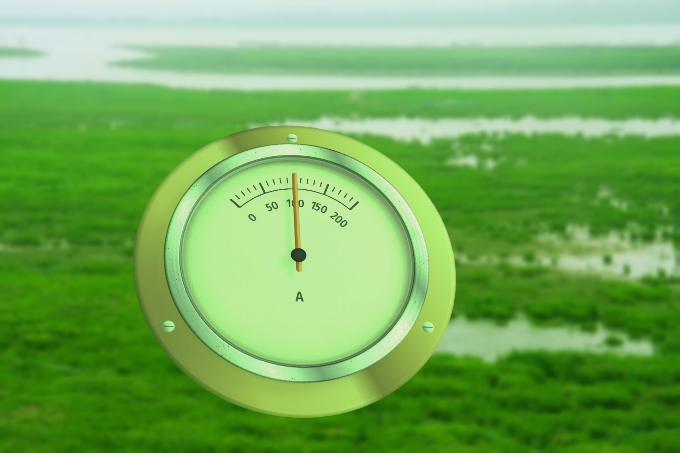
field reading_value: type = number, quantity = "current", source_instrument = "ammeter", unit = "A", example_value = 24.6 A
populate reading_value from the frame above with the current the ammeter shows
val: 100 A
